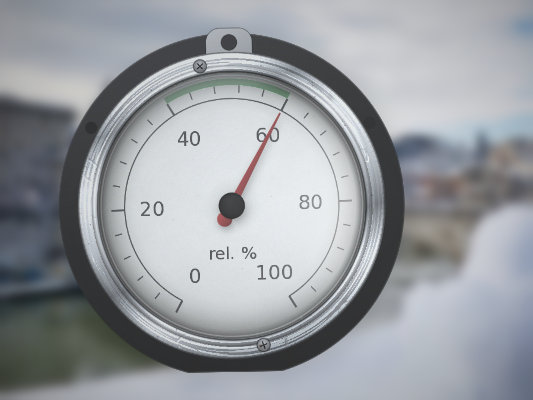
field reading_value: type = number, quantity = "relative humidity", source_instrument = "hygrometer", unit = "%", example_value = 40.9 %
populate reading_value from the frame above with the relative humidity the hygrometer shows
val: 60 %
